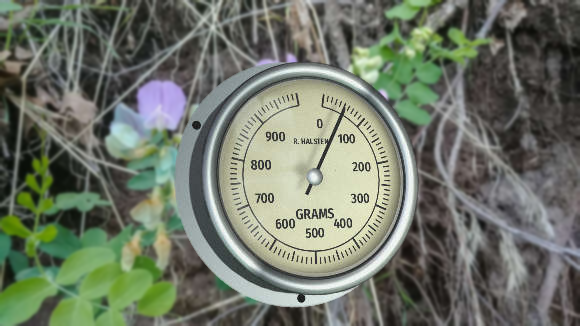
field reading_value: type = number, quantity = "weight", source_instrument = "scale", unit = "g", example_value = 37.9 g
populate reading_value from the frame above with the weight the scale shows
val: 50 g
